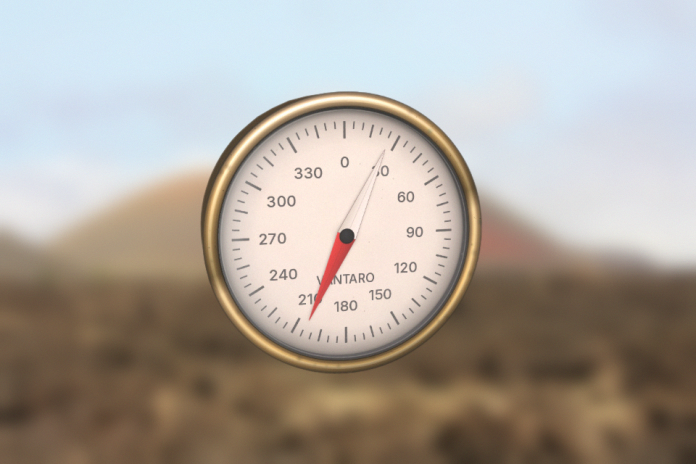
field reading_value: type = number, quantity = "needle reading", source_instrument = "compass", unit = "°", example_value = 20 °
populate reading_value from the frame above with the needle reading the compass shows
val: 205 °
